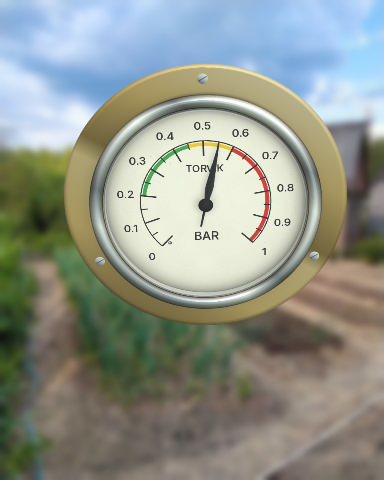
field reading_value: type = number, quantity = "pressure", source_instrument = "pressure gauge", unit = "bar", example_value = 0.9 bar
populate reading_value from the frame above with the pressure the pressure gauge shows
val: 0.55 bar
